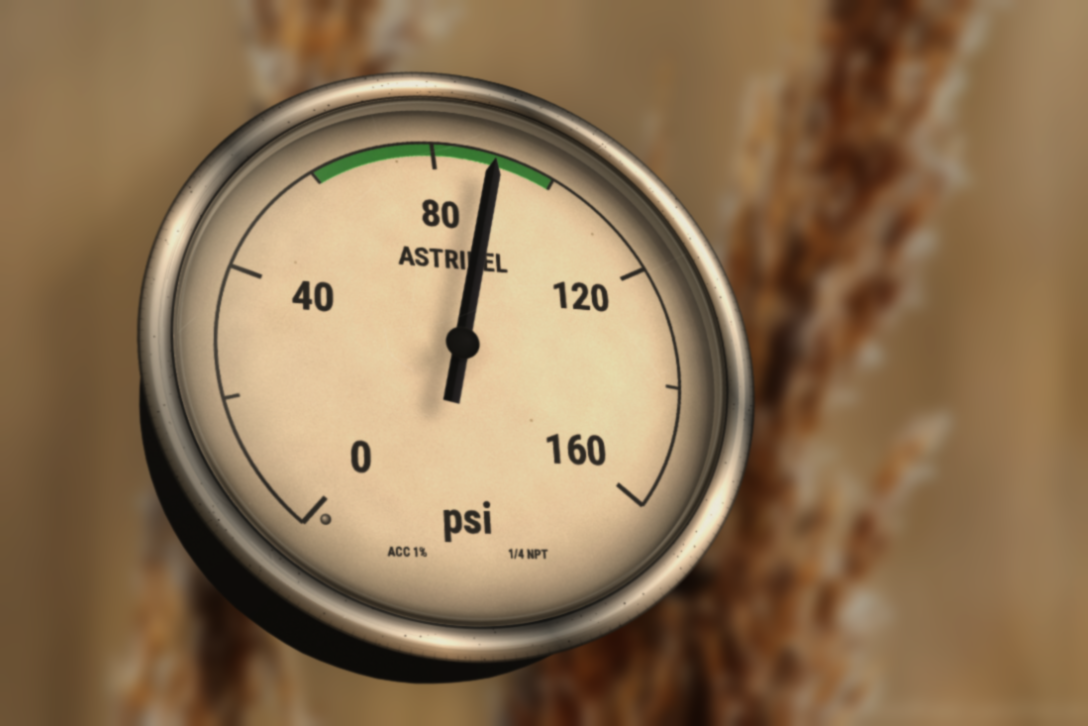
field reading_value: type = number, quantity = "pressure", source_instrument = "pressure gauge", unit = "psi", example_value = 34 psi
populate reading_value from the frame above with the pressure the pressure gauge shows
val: 90 psi
